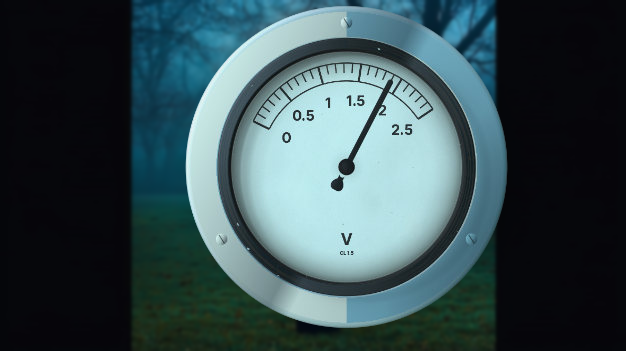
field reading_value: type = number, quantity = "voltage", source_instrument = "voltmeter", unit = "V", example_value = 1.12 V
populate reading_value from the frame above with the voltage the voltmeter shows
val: 1.9 V
